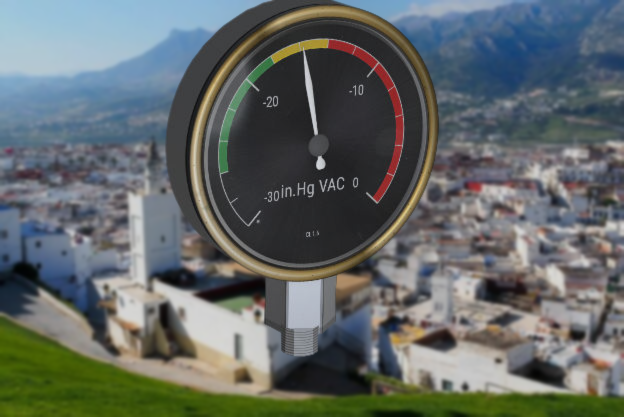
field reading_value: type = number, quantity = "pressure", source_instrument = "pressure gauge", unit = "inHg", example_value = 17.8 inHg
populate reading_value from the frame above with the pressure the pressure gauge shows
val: -16 inHg
